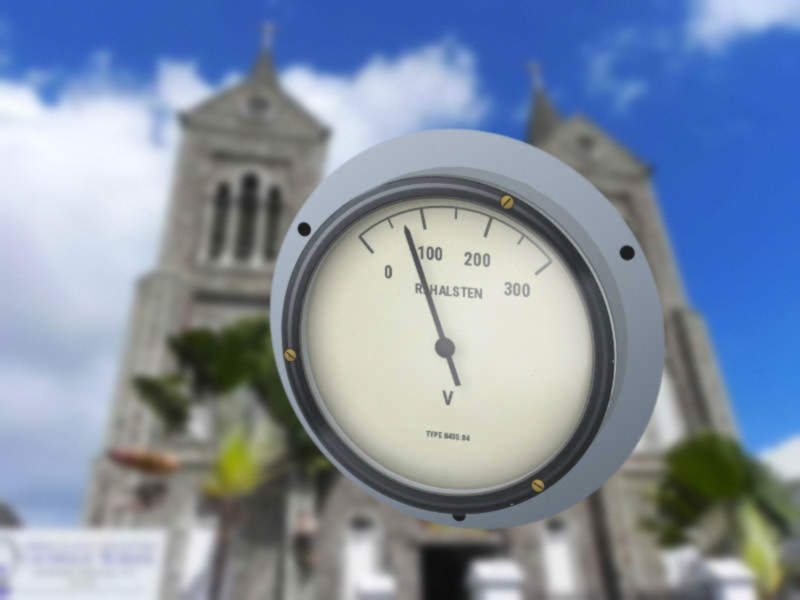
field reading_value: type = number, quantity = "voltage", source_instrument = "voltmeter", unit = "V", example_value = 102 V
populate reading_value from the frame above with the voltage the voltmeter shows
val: 75 V
